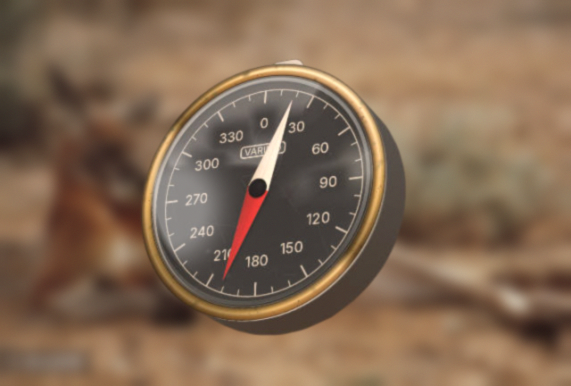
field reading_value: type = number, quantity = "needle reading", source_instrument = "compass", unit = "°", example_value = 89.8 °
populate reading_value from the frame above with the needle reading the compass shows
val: 200 °
